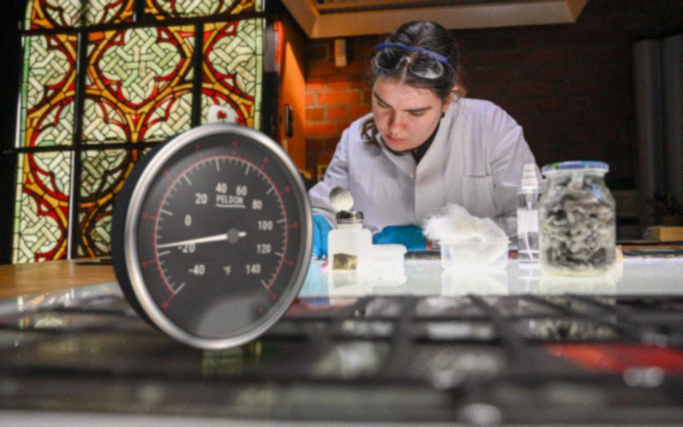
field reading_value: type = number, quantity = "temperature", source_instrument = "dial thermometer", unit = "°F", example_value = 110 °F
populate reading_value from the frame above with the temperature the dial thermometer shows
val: -16 °F
